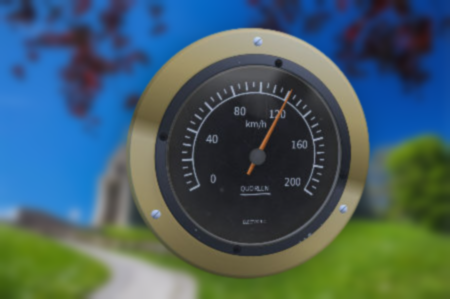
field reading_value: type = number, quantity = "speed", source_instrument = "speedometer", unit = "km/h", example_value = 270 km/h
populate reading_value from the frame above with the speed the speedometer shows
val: 120 km/h
